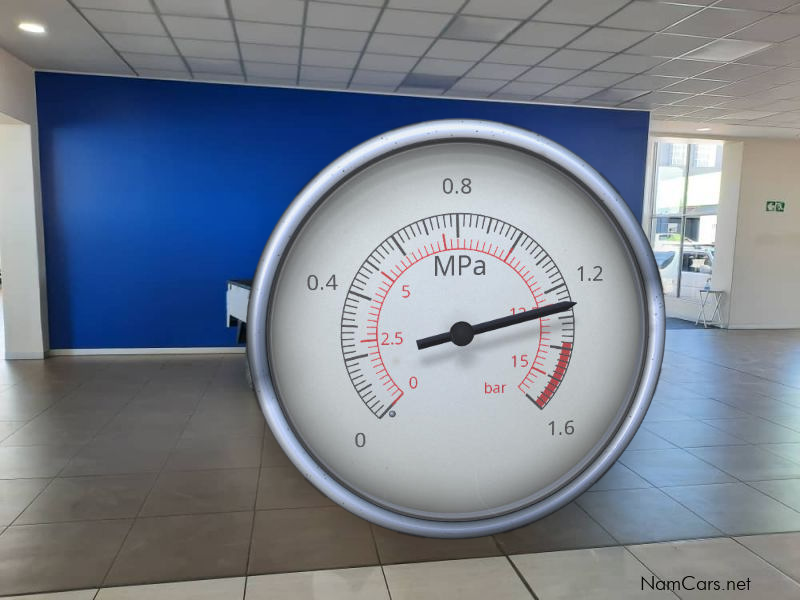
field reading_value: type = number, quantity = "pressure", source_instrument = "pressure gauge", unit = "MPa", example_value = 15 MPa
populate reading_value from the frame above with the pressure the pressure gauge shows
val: 1.26 MPa
